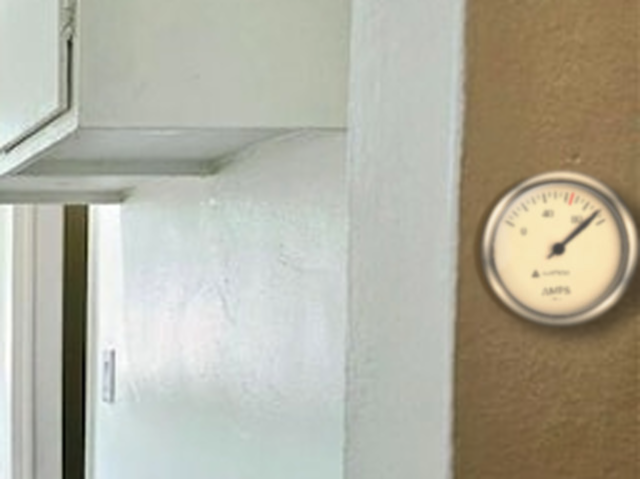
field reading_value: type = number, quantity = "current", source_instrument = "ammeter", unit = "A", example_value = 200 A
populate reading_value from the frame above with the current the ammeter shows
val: 90 A
